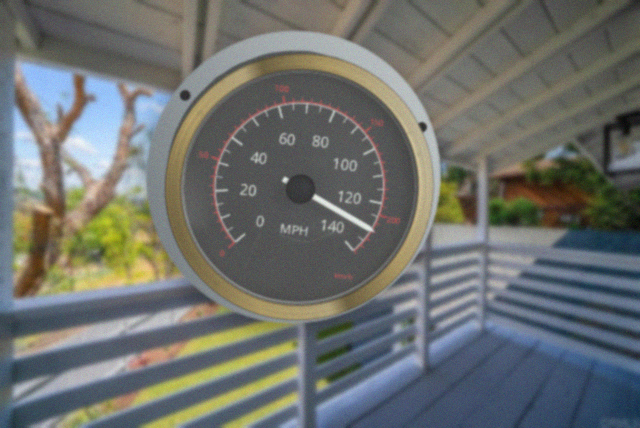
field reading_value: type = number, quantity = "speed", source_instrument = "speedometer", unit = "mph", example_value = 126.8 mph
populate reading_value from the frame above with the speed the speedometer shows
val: 130 mph
